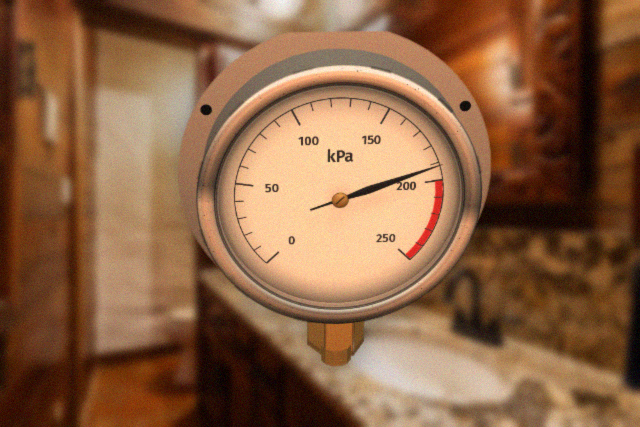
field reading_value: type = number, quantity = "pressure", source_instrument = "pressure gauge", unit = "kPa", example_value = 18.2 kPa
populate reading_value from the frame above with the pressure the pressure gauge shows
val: 190 kPa
